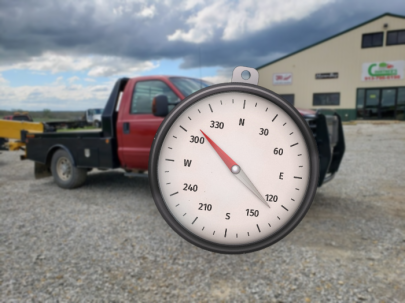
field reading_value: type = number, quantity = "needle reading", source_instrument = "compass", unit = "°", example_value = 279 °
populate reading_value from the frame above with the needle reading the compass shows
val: 310 °
